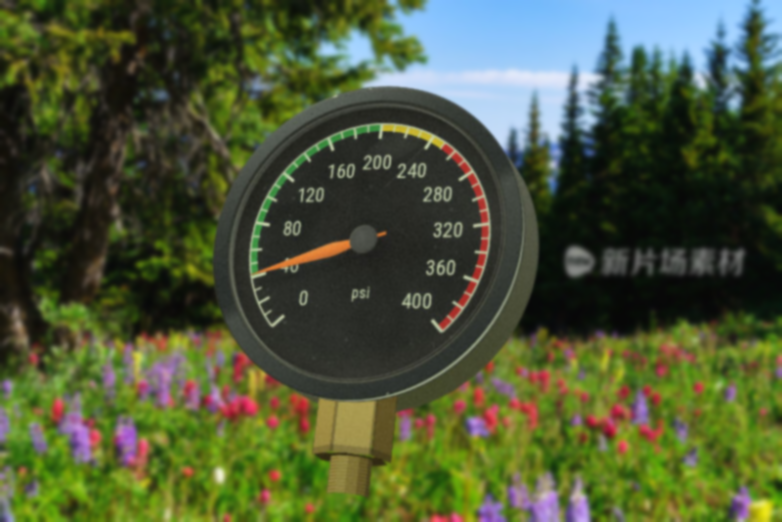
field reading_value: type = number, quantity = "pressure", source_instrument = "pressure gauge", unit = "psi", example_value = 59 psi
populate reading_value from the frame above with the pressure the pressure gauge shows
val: 40 psi
